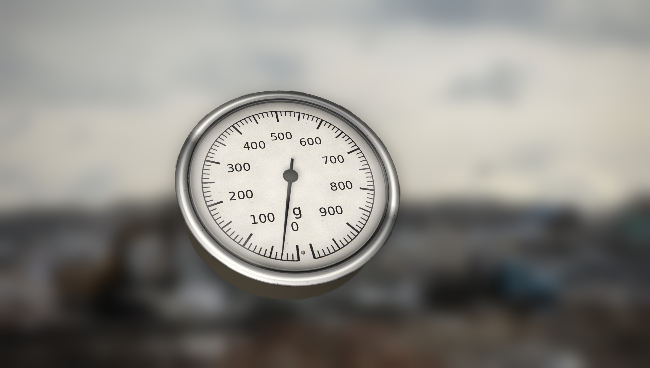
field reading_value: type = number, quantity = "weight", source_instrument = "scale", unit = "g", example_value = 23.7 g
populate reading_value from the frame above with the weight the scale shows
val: 30 g
